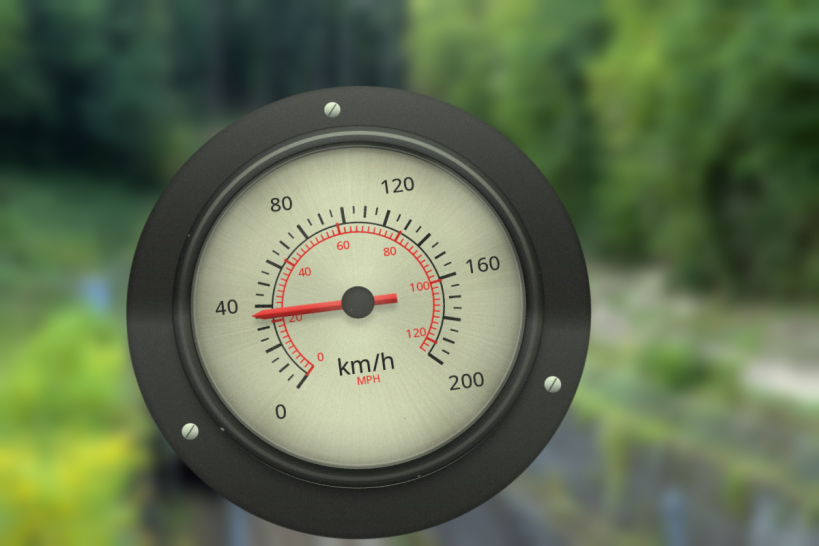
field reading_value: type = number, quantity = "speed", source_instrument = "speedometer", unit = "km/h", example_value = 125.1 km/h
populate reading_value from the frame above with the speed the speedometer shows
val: 35 km/h
